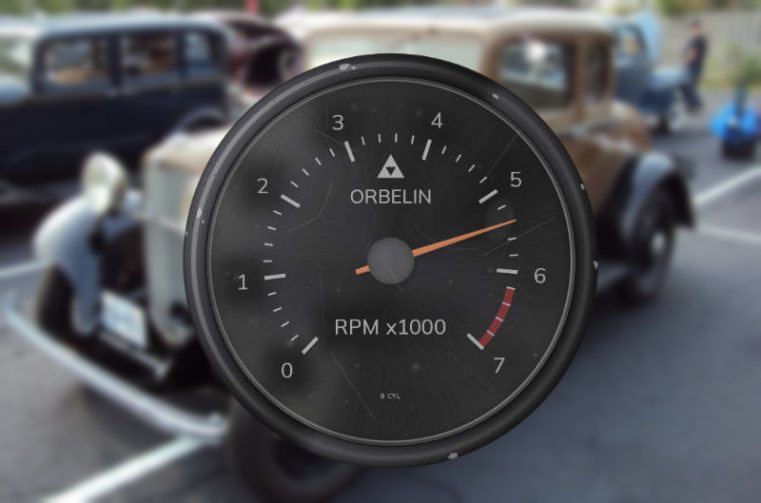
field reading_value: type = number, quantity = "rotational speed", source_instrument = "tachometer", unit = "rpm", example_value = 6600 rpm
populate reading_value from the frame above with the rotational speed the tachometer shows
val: 5400 rpm
